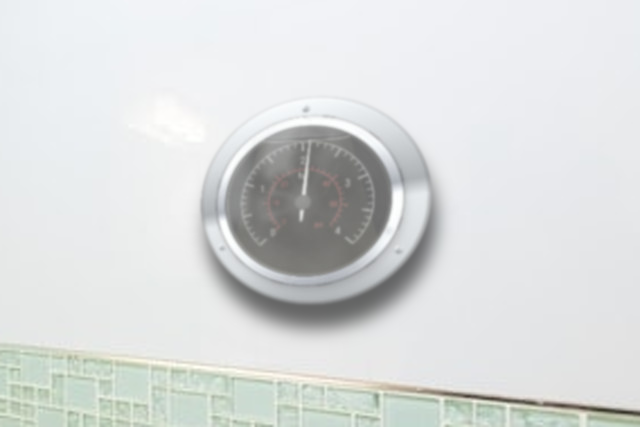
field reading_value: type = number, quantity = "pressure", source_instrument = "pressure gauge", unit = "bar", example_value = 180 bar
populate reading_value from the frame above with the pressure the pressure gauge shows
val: 2.1 bar
